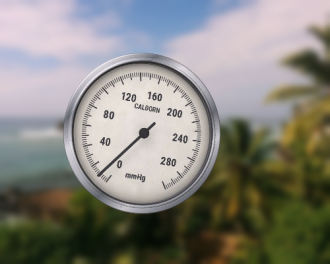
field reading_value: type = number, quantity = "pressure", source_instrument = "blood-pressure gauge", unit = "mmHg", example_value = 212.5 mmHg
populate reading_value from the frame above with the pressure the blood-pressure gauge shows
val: 10 mmHg
